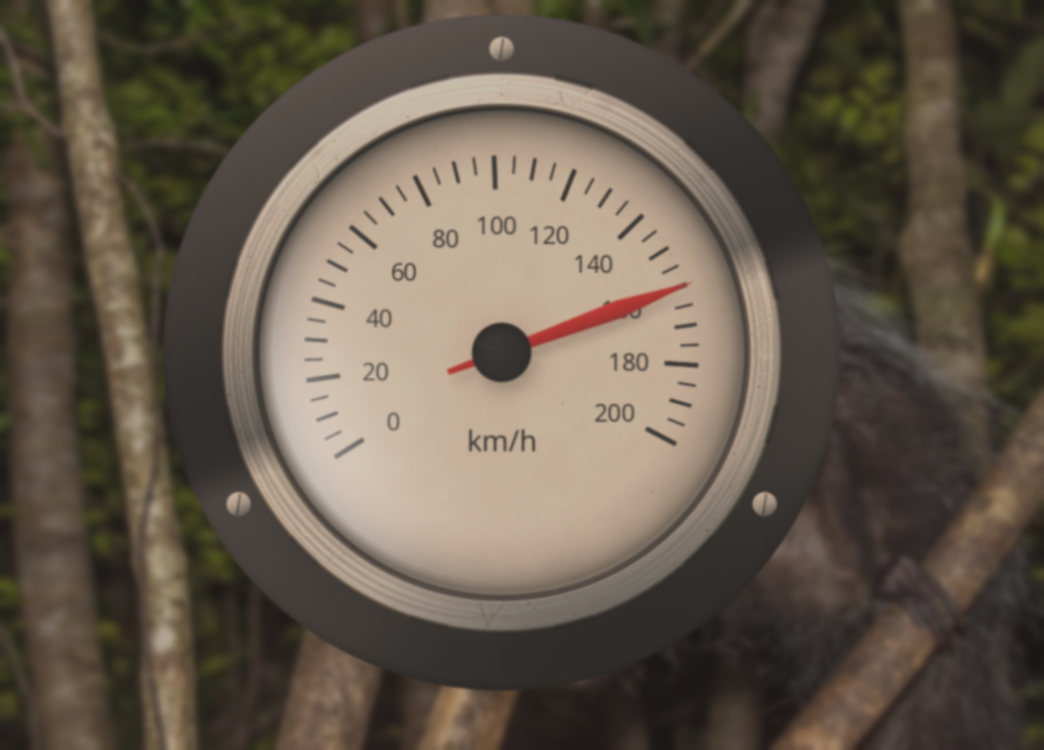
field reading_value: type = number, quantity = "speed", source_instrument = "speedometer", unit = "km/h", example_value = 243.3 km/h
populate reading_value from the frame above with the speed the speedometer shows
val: 160 km/h
